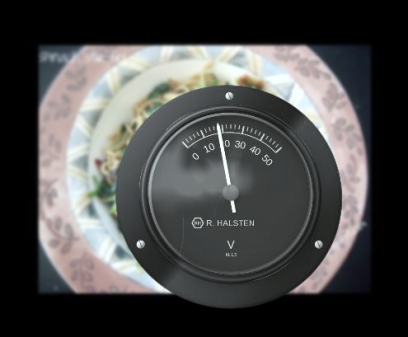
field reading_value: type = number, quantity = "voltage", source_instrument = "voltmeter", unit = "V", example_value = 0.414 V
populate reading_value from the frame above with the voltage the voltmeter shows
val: 18 V
